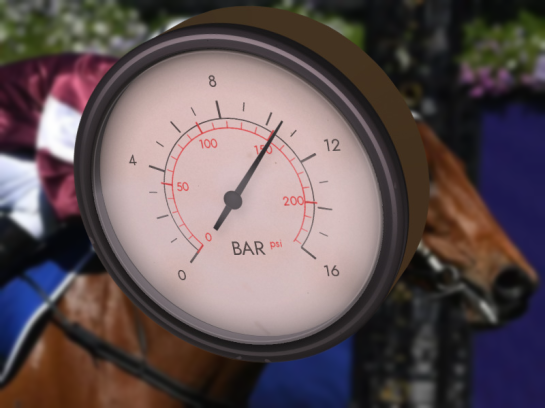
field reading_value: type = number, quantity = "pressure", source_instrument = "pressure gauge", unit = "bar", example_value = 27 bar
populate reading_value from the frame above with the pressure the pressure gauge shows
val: 10.5 bar
